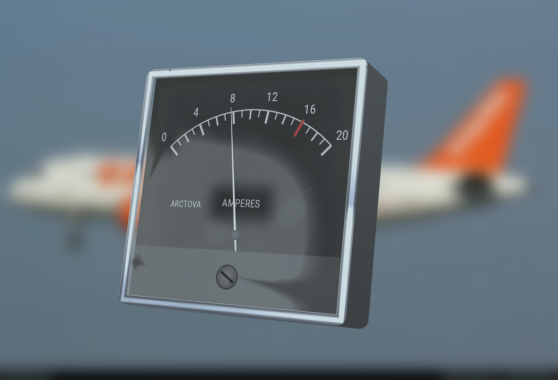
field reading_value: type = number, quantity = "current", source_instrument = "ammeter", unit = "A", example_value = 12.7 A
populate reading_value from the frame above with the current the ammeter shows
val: 8 A
